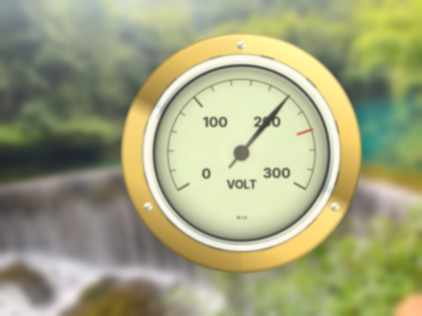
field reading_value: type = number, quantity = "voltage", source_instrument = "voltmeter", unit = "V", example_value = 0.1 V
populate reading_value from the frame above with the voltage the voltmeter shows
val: 200 V
